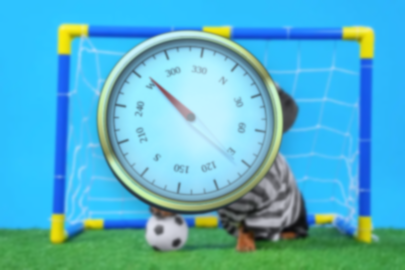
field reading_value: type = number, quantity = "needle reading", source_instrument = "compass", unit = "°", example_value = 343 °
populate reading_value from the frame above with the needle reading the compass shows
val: 275 °
